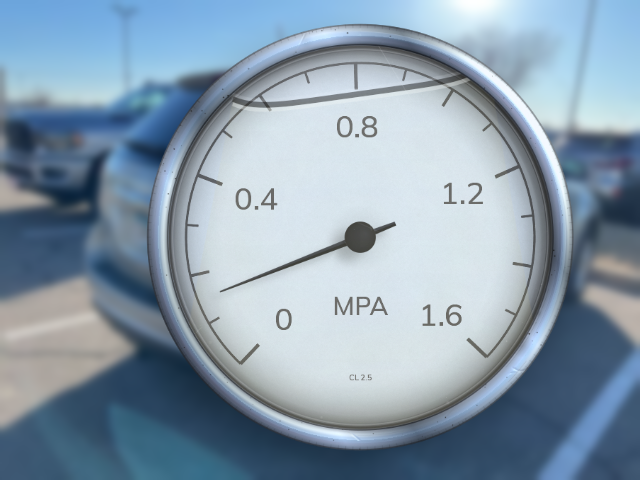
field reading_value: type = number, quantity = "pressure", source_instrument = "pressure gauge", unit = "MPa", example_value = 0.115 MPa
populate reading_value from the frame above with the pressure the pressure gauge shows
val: 0.15 MPa
